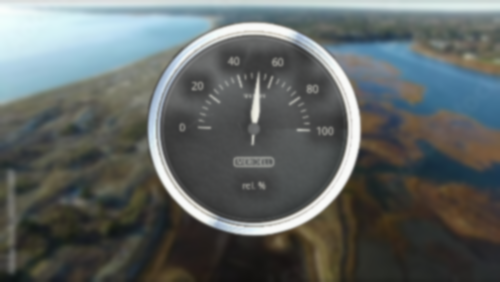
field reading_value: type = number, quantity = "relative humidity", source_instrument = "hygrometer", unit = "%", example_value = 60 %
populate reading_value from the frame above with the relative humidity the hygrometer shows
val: 52 %
